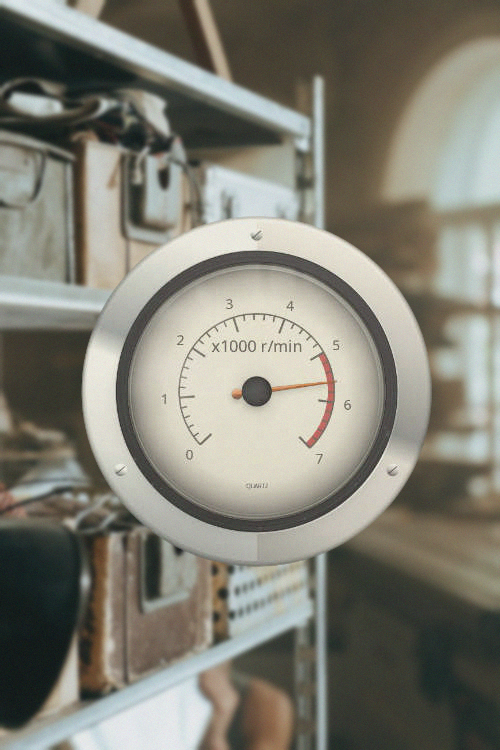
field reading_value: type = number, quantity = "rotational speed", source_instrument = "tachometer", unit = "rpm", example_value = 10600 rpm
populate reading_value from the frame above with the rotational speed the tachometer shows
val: 5600 rpm
